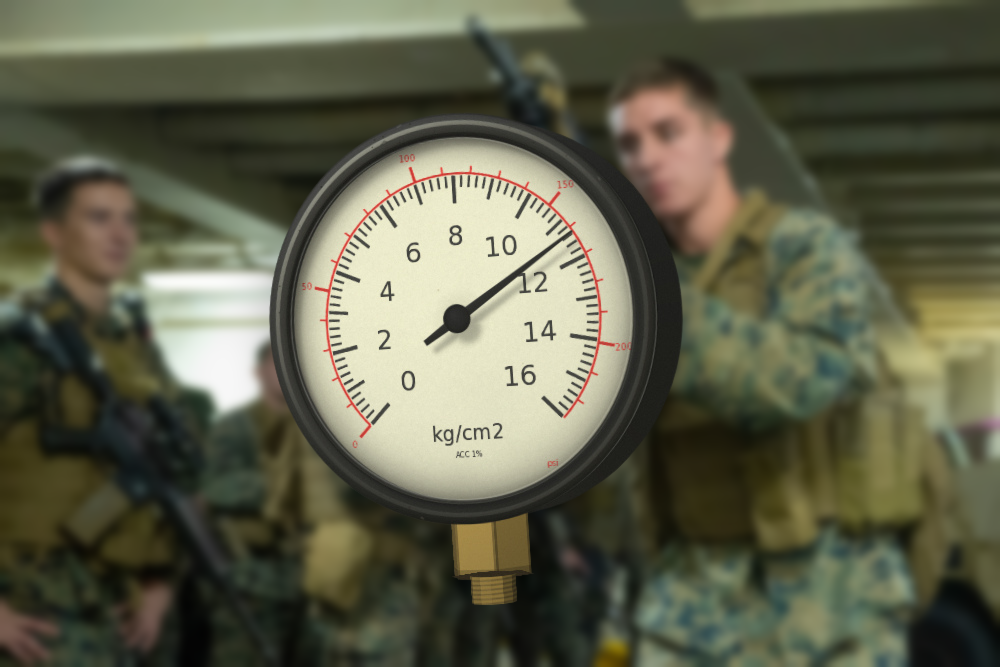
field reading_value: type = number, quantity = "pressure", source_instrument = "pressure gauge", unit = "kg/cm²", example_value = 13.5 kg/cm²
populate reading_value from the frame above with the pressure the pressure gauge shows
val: 11.4 kg/cm²
